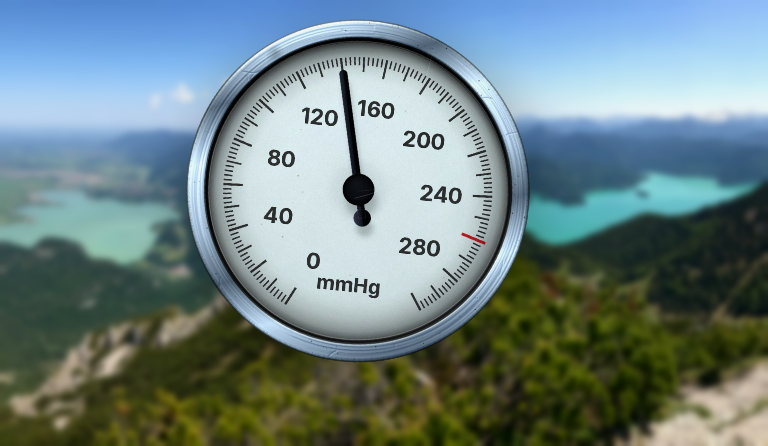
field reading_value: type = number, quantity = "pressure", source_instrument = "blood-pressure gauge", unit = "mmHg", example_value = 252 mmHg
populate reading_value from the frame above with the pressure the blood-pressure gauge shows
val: 140 mmHg
